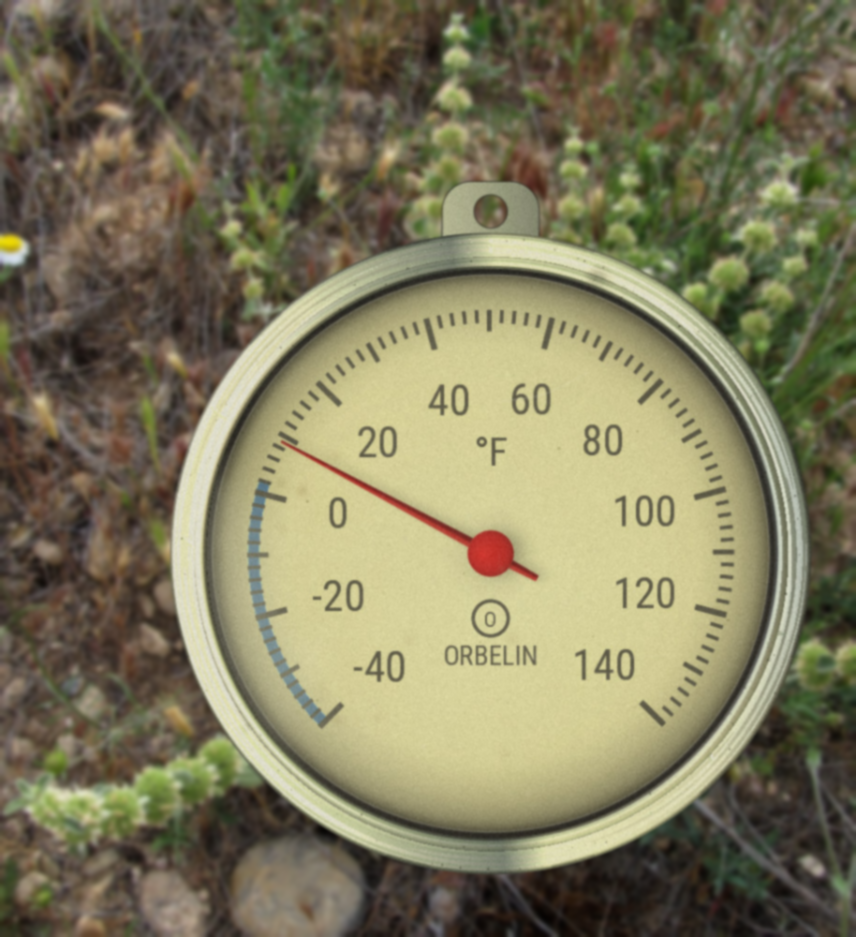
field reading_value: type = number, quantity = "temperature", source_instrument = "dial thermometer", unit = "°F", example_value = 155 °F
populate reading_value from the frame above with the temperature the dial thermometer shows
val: 9 °F
